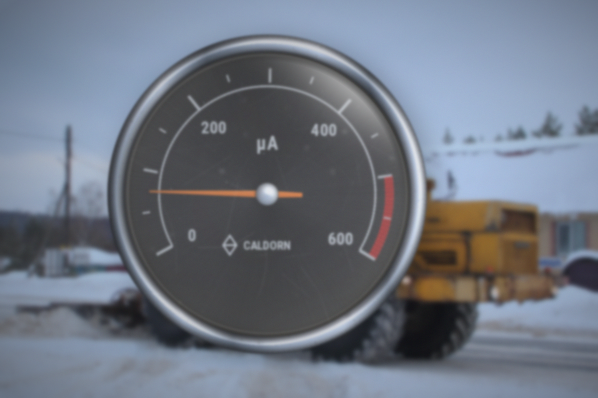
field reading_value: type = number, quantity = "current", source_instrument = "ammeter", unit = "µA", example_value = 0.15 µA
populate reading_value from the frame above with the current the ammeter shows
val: 75 µA
